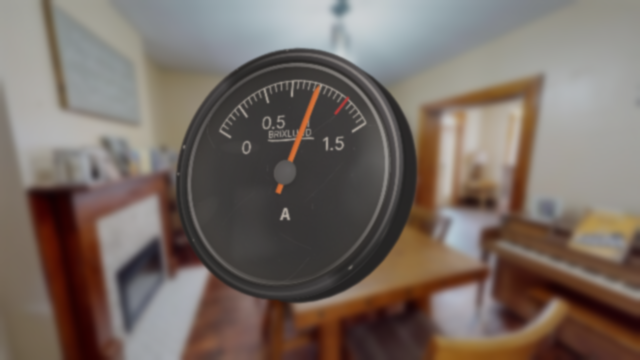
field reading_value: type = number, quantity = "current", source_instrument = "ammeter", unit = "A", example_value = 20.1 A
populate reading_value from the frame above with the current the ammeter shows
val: 1 A
